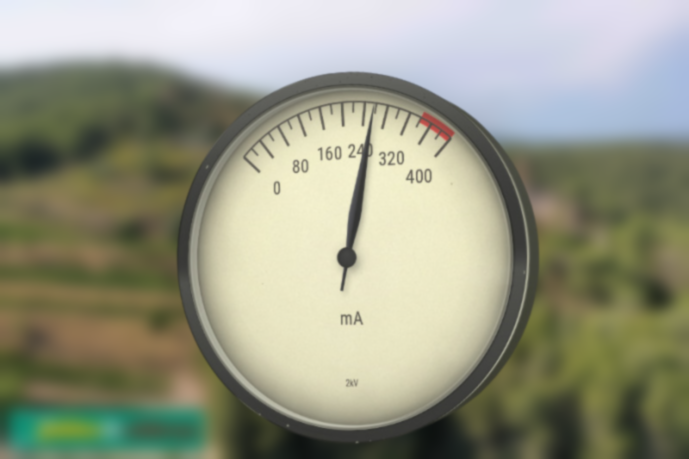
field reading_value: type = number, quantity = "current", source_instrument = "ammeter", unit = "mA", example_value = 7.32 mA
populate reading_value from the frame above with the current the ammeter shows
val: 260 mA
